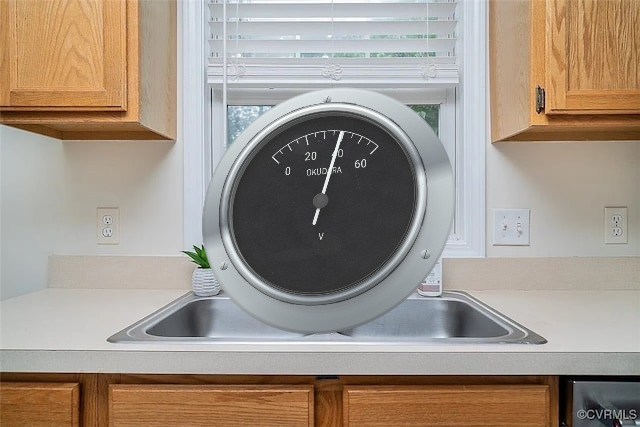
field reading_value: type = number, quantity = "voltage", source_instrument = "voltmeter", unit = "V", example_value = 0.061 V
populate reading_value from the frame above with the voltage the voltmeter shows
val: 40 V
